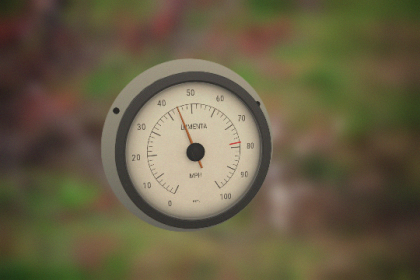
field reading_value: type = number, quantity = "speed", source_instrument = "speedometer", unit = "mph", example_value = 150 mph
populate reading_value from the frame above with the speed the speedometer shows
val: 44 mph
